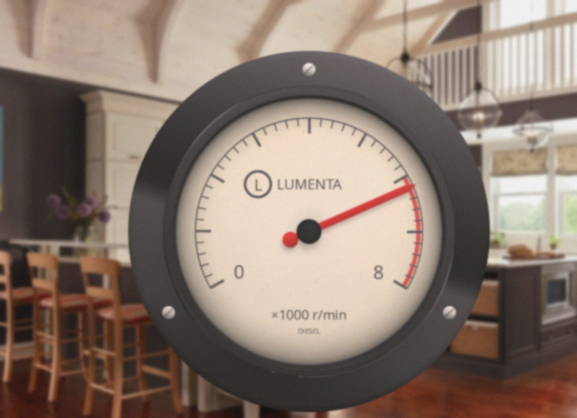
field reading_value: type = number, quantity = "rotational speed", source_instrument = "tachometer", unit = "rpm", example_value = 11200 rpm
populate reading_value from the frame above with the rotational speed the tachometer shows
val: 6200 rpm
